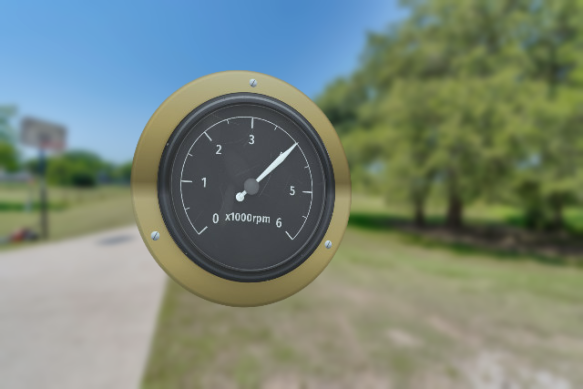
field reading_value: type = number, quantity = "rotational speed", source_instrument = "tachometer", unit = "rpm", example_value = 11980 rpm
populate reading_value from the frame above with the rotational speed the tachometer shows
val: 4000 rpm
